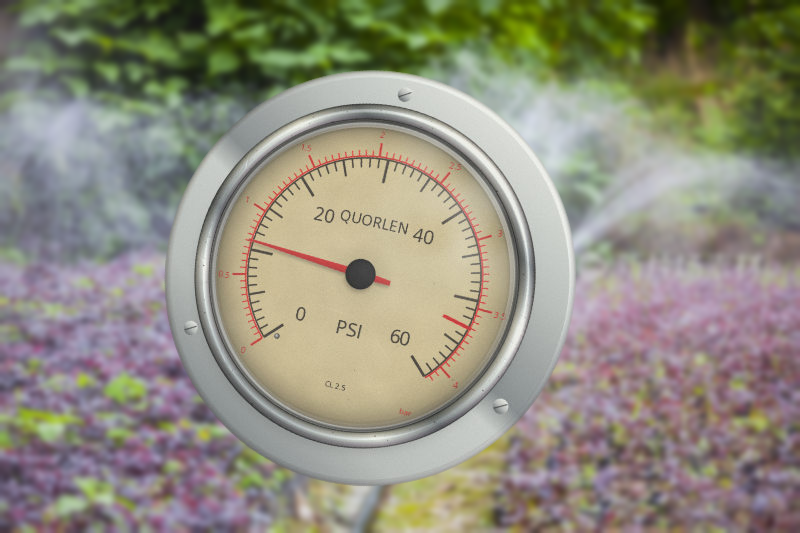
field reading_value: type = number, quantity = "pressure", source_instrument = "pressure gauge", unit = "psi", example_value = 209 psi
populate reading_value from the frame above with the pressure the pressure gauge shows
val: 11 psi
